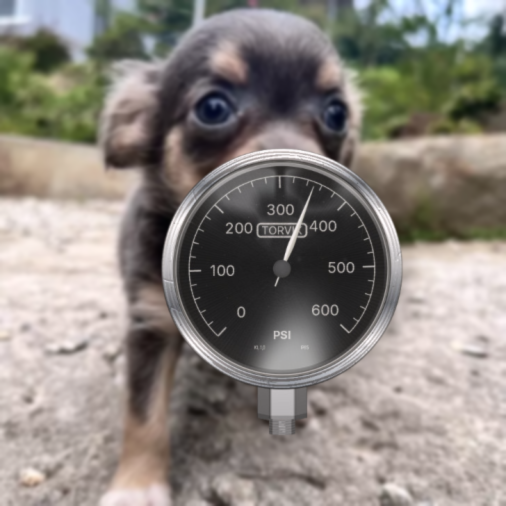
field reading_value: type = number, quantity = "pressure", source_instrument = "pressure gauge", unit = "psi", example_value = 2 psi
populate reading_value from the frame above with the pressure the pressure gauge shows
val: 350 psi
